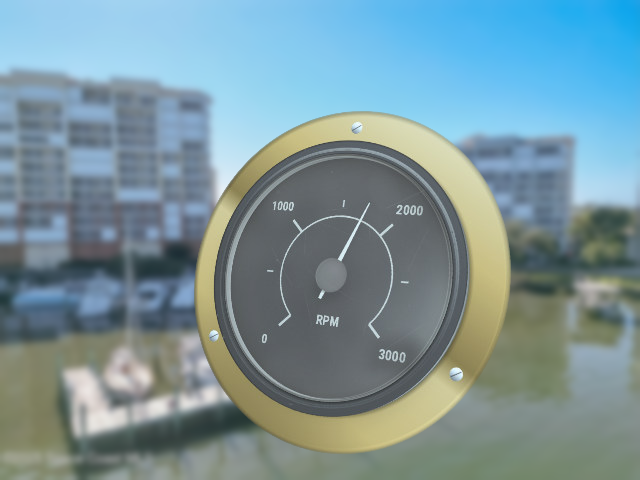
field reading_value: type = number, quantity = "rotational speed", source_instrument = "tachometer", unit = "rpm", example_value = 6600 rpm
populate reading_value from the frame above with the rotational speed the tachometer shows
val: 1750 rpm
